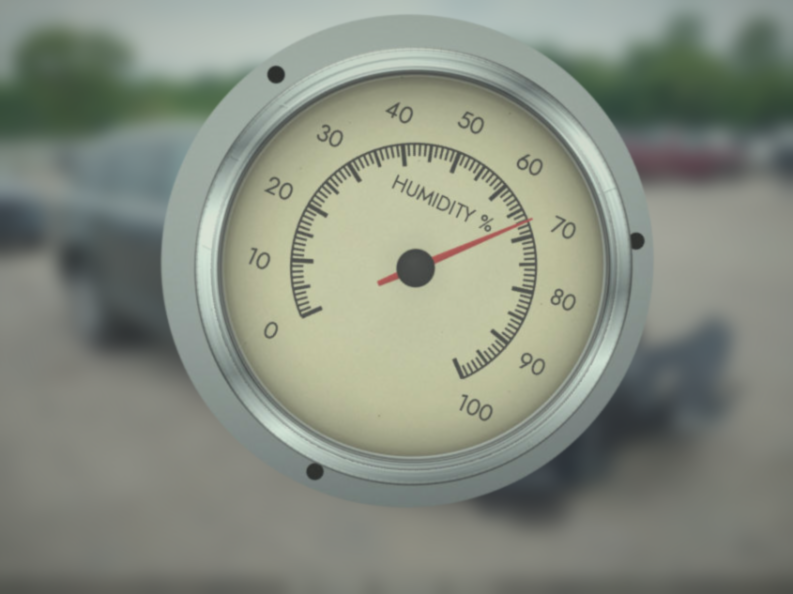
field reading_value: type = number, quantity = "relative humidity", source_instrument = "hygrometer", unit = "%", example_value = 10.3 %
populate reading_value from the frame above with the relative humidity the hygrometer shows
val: 67 %
